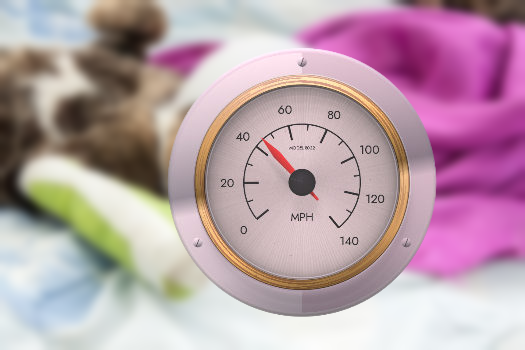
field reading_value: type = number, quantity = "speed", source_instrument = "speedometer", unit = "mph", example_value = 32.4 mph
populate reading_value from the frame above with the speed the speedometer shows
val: 45 mph
